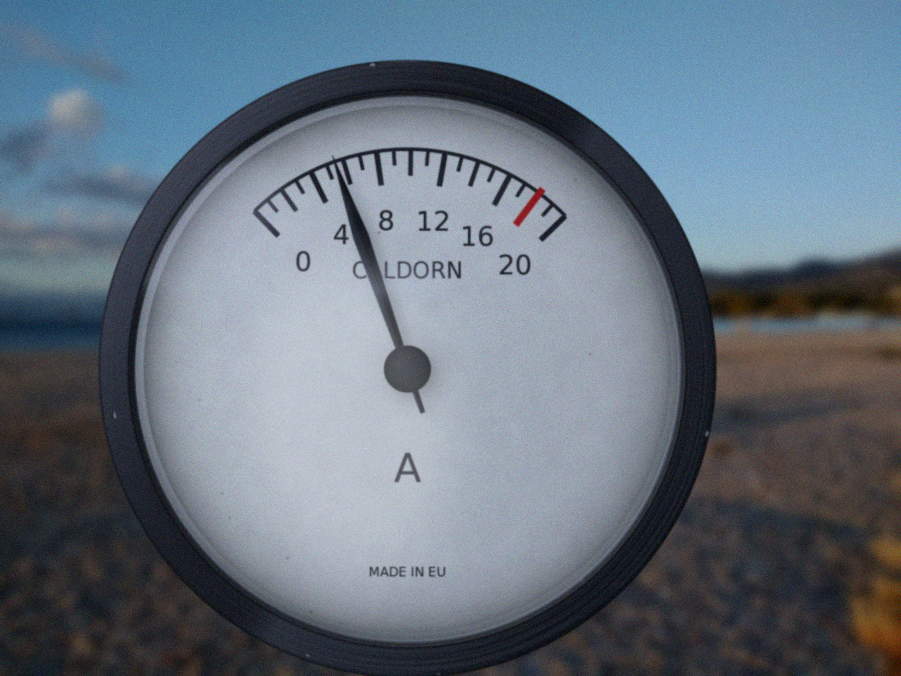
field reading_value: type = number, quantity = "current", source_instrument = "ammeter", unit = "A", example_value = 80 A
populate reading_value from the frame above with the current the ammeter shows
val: 5.5 A
